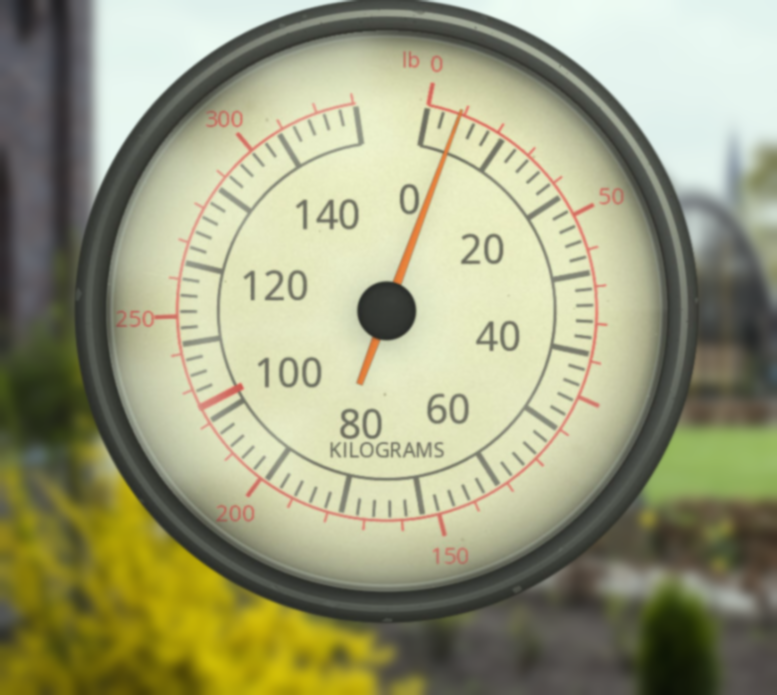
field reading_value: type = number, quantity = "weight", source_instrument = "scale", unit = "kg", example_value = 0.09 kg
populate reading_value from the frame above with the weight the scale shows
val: 4 kg
